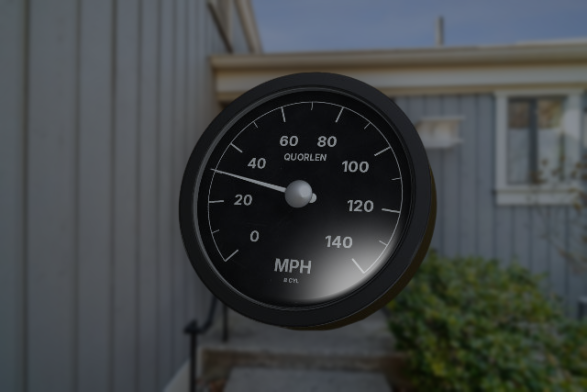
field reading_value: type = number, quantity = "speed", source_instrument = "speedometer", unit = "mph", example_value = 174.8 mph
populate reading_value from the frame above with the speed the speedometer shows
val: 30 mph
